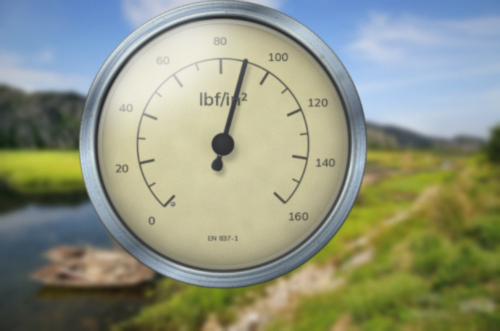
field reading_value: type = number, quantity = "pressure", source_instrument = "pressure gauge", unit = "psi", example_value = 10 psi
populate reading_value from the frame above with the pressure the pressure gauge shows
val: 90 psi
